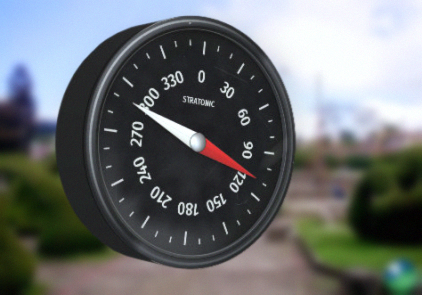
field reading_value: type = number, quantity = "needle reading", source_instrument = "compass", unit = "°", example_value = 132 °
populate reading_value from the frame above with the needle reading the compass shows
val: 110 °
